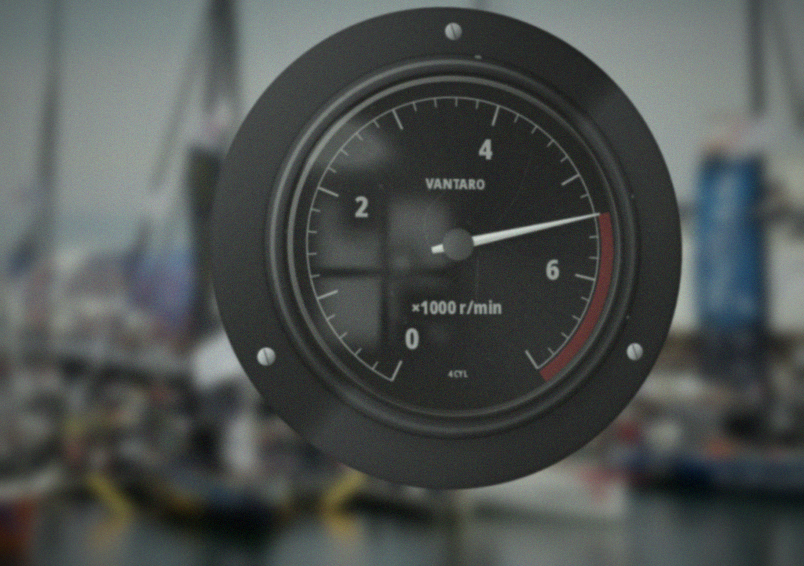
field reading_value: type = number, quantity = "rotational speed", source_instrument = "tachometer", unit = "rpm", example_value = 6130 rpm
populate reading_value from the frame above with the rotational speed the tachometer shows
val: 5400 rpm
